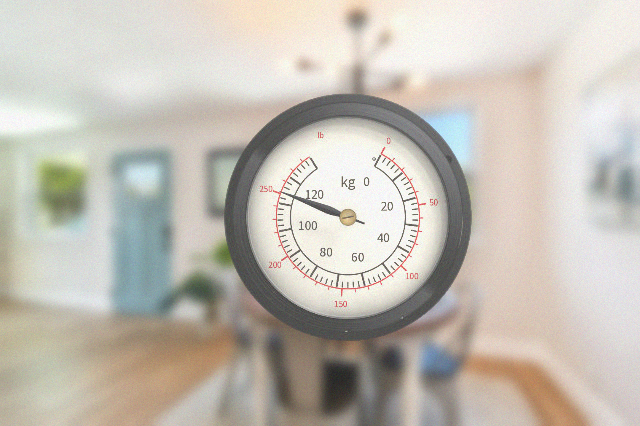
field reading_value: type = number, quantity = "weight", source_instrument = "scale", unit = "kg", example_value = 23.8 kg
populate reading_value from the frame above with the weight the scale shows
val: 114 kg
